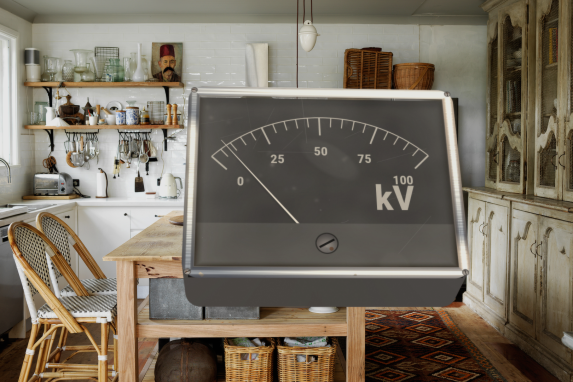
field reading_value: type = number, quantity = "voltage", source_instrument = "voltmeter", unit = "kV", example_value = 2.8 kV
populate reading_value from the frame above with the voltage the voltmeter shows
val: 7.5 kV
